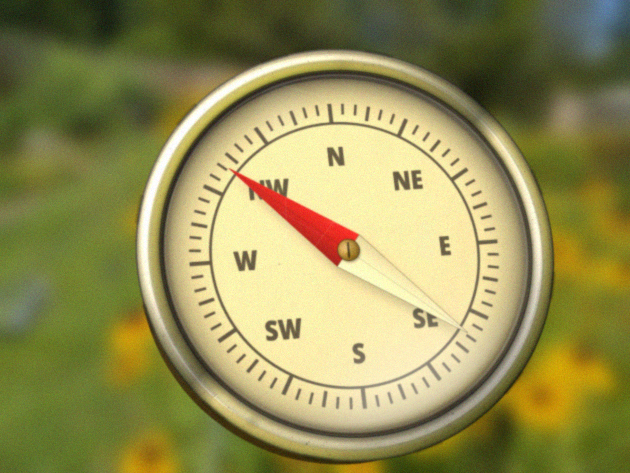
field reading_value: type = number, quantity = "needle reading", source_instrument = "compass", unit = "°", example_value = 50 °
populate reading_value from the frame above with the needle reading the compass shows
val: 310 °
